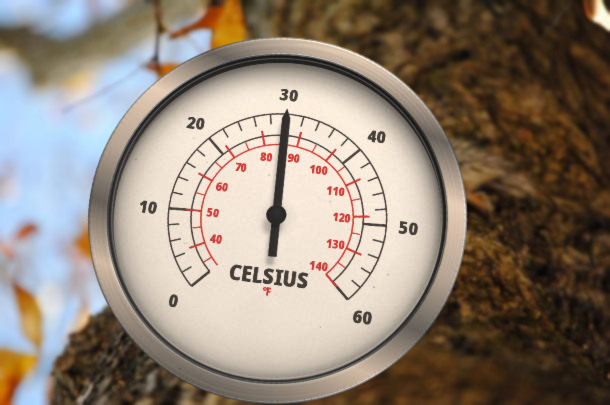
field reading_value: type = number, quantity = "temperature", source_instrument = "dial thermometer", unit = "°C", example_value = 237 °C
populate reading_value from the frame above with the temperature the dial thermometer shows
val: 30 °C
